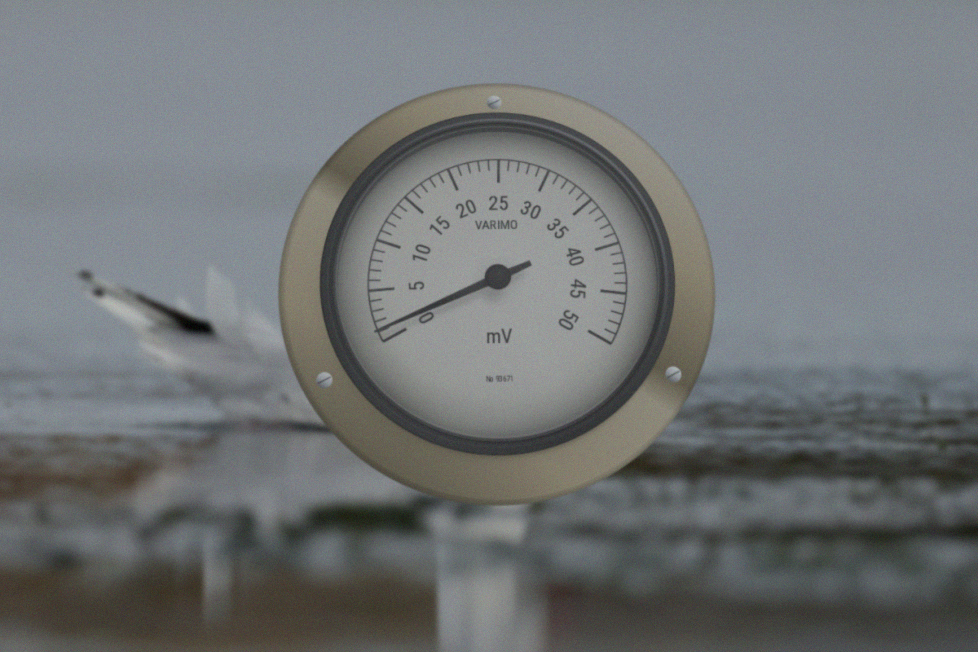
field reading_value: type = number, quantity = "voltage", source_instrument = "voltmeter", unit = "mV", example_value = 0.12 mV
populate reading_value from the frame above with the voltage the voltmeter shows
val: 1 mV
